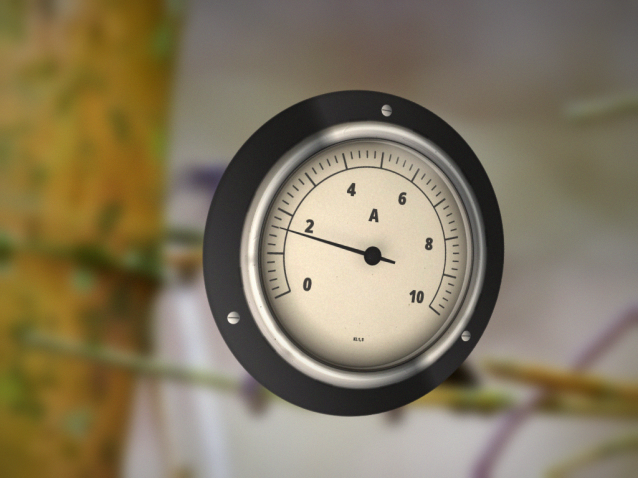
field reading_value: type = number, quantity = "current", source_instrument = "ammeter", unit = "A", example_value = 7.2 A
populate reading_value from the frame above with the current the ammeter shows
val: 1.6 A
